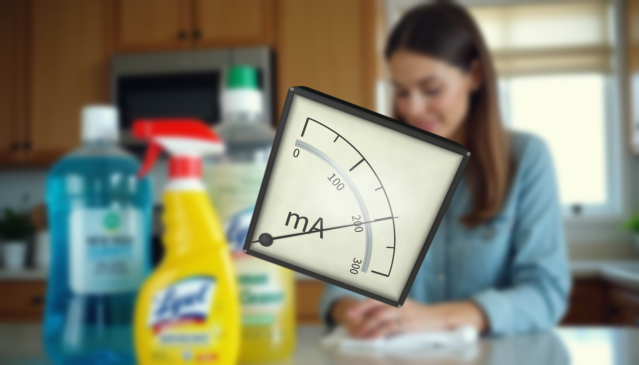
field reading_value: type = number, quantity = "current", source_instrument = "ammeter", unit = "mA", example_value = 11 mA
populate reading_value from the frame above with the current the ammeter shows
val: 200 mA
